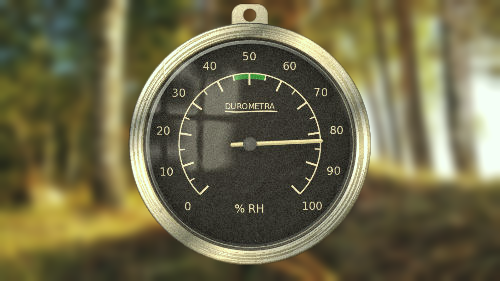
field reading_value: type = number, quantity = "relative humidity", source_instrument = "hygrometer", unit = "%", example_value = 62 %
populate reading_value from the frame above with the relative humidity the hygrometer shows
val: 82.5 %
